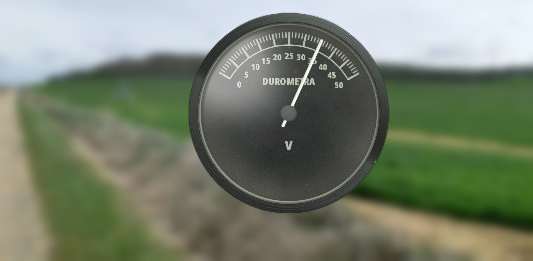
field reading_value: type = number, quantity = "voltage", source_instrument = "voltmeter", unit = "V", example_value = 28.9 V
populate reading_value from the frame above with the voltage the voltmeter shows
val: 35 V
